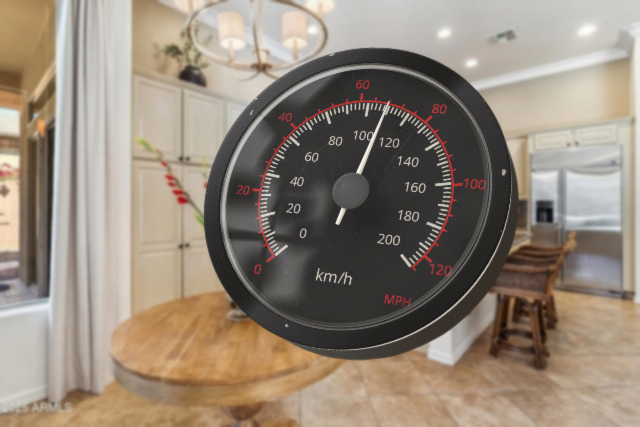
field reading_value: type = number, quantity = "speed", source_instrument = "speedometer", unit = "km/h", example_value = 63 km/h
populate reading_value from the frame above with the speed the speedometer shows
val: 110 km/h
